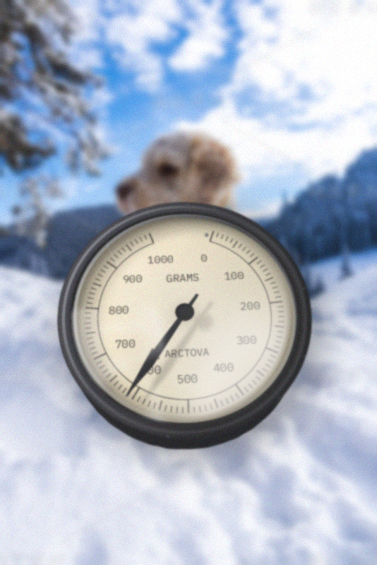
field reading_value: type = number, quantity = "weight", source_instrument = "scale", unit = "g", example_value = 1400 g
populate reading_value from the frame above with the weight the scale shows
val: 610 g
